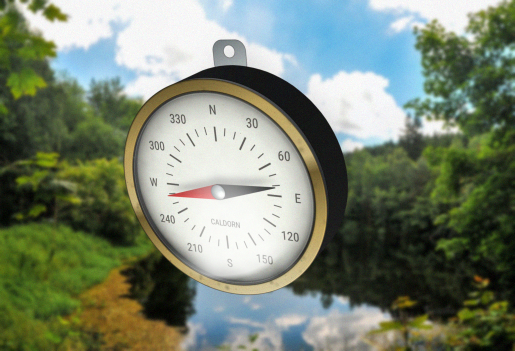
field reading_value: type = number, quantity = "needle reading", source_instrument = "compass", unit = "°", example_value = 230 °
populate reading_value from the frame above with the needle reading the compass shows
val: 260 °
